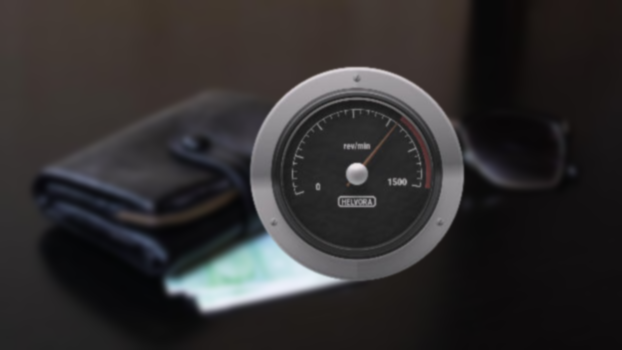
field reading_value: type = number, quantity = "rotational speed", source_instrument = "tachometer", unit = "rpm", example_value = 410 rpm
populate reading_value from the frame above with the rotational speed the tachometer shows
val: 1050 rpm
